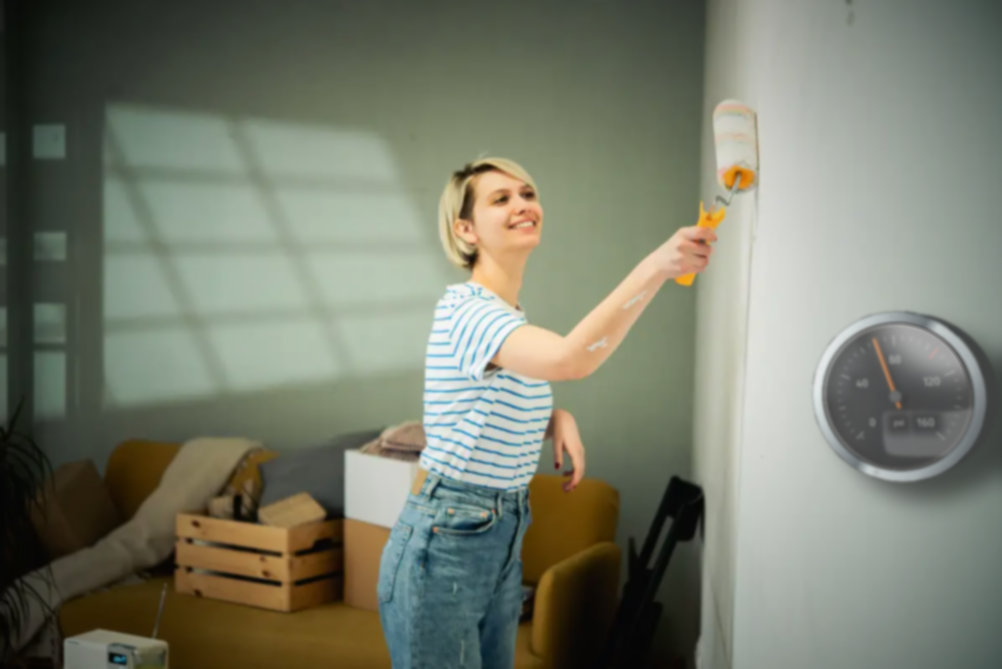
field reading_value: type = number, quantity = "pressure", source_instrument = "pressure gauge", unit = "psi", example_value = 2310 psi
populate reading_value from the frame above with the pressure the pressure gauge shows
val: 70 psi
